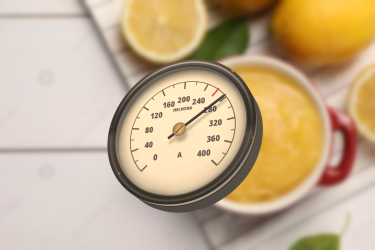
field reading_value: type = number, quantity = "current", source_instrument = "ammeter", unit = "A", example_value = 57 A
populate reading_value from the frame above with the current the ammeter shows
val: 280 A
